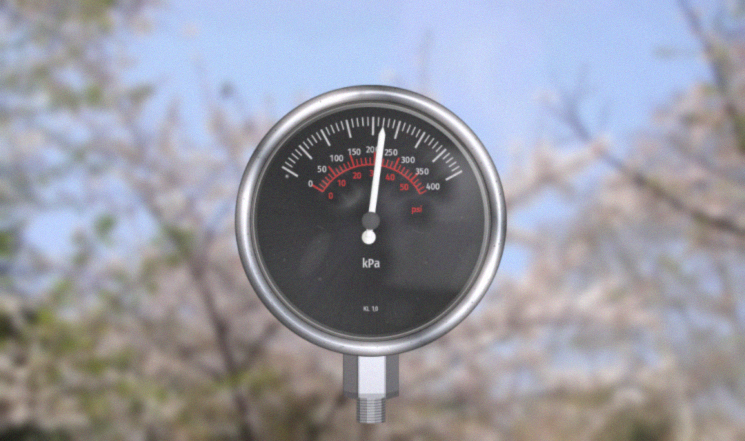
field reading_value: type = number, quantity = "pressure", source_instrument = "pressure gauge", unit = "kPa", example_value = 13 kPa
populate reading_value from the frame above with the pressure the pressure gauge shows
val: 220 kPa
